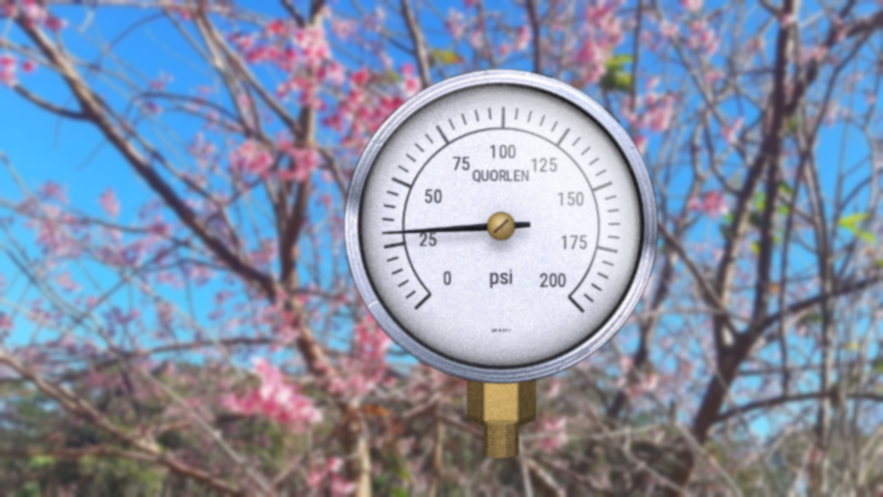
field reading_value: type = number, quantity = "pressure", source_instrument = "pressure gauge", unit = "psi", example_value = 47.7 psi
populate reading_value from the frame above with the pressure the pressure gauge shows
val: 30 psi
